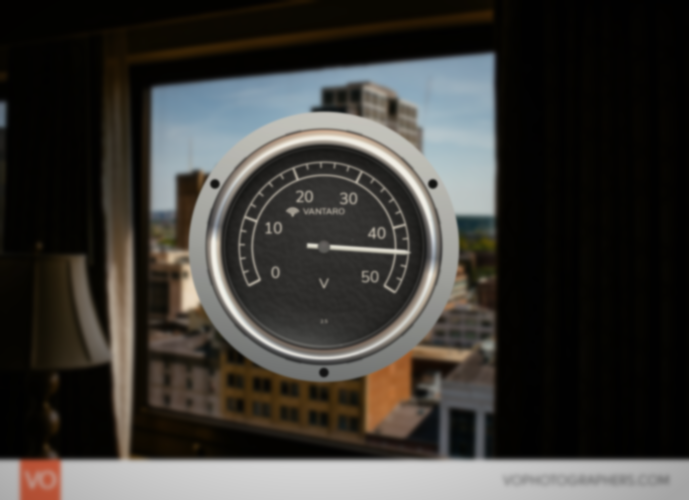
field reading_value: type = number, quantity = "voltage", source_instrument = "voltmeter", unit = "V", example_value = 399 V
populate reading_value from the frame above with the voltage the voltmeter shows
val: 44 V
